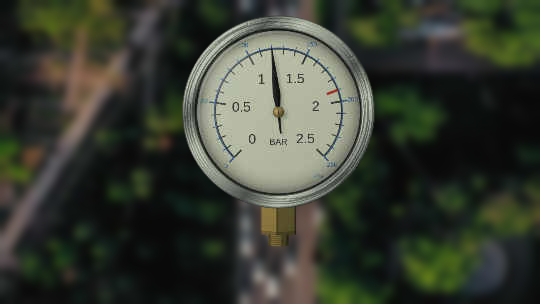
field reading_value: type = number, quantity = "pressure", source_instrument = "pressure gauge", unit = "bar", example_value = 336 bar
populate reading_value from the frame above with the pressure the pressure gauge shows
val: 1.2 bar
